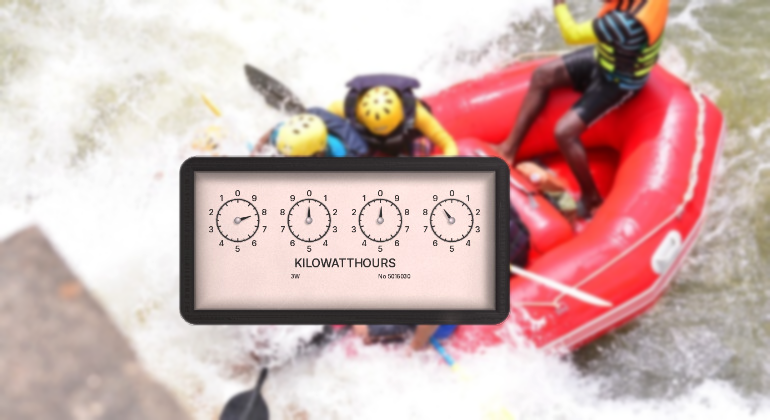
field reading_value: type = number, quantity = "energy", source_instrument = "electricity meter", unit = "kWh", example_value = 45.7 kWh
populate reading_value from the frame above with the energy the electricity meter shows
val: 7999 kWh
